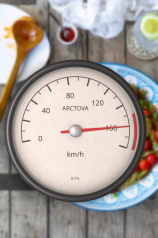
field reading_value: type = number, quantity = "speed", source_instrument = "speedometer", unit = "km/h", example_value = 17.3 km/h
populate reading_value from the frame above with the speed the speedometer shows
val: 160 km/h
